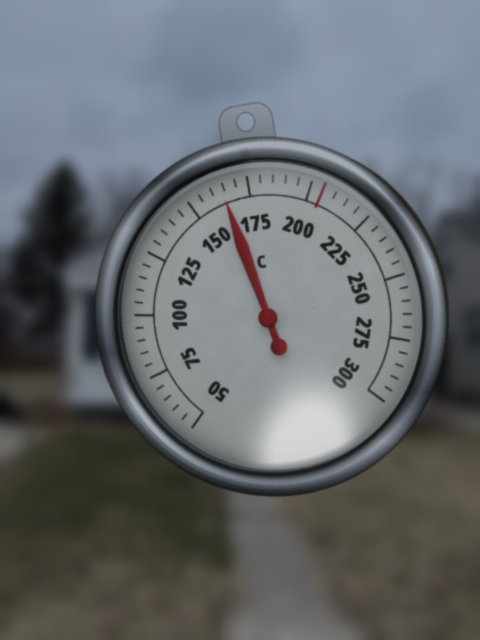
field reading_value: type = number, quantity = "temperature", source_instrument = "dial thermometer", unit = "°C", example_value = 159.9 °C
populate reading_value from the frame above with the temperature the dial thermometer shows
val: 165 °C
